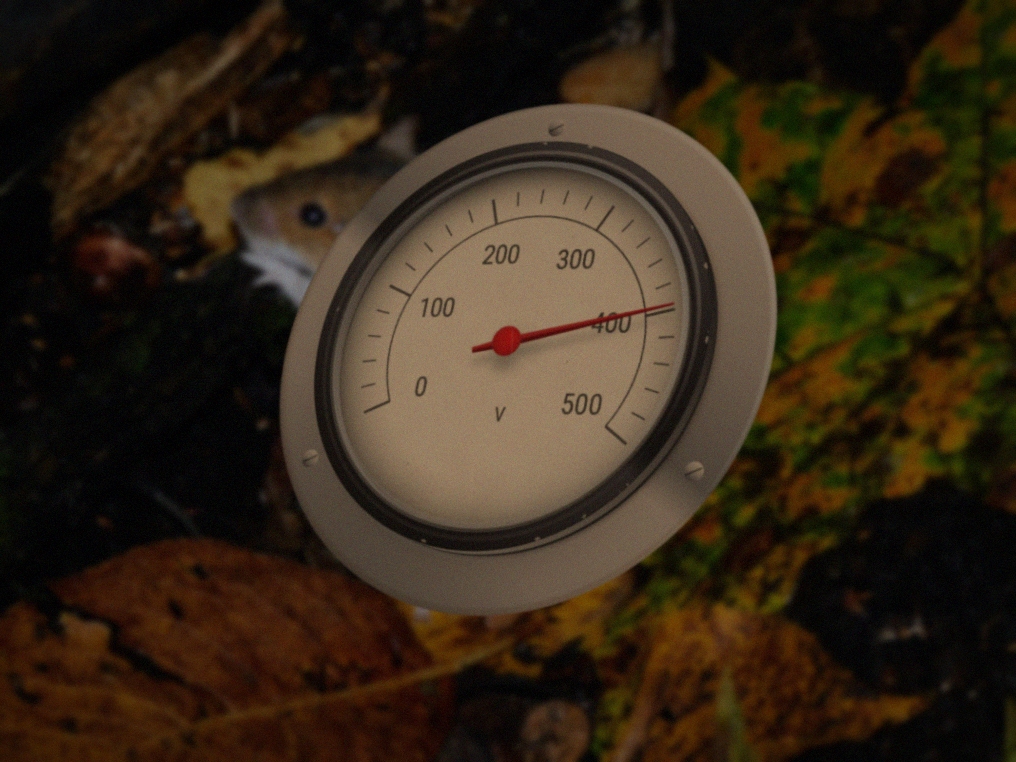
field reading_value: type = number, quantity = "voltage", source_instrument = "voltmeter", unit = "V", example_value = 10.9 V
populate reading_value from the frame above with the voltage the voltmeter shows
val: 400 V
